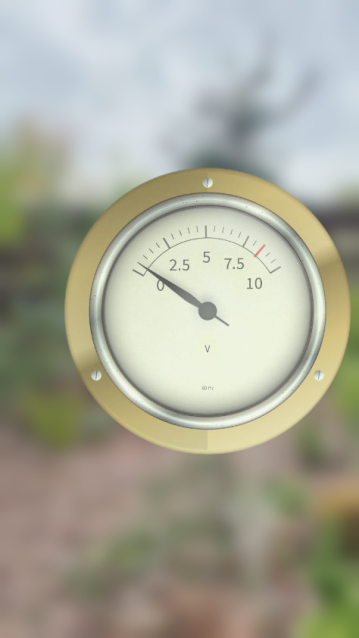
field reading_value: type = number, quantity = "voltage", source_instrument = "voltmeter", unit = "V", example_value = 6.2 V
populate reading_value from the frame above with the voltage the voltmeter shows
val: 0.5 V
